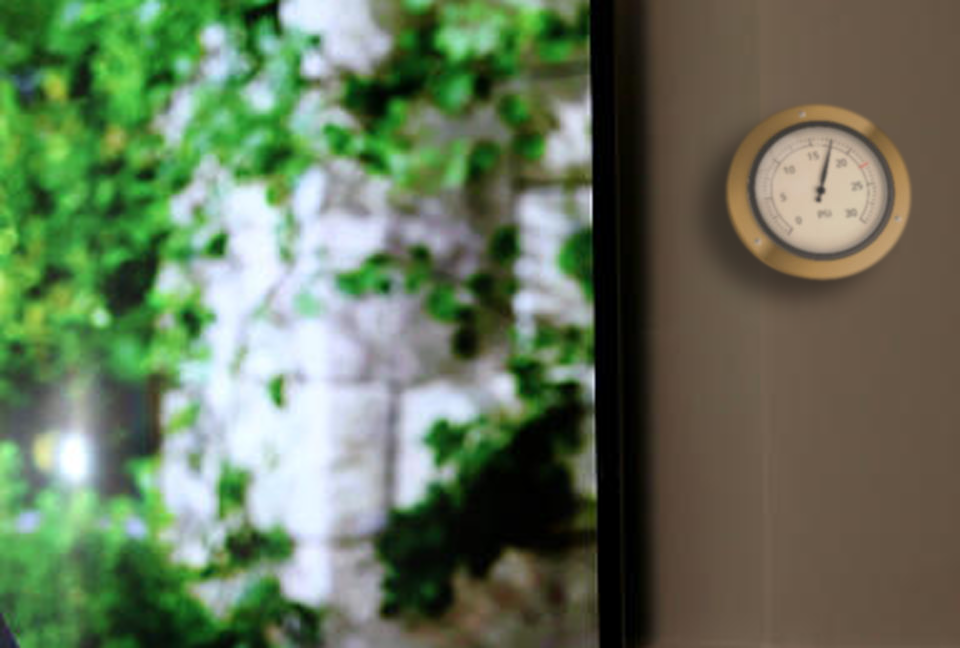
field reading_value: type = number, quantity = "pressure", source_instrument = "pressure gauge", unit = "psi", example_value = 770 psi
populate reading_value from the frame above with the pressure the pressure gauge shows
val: 17.5 psi
